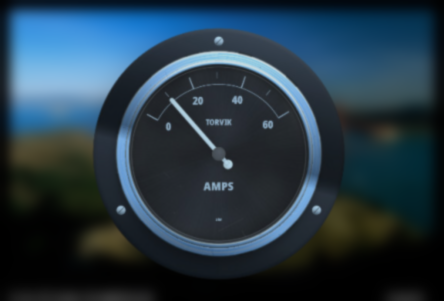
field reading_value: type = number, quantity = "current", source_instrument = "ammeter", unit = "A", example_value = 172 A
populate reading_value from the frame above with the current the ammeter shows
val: 10 A
